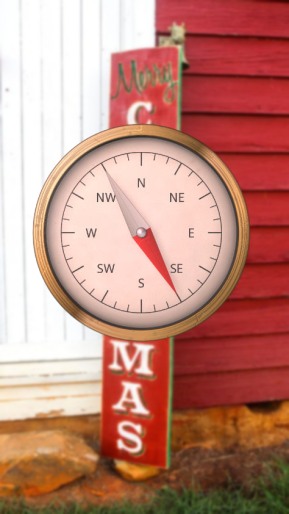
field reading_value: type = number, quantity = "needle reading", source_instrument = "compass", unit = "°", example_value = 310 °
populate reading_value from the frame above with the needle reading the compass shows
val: 150 °
